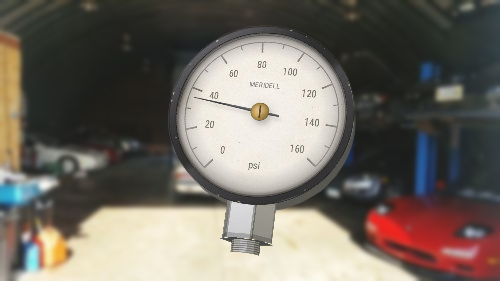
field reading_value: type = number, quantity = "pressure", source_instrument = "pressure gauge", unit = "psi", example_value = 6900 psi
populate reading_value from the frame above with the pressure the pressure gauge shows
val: 35 psi
